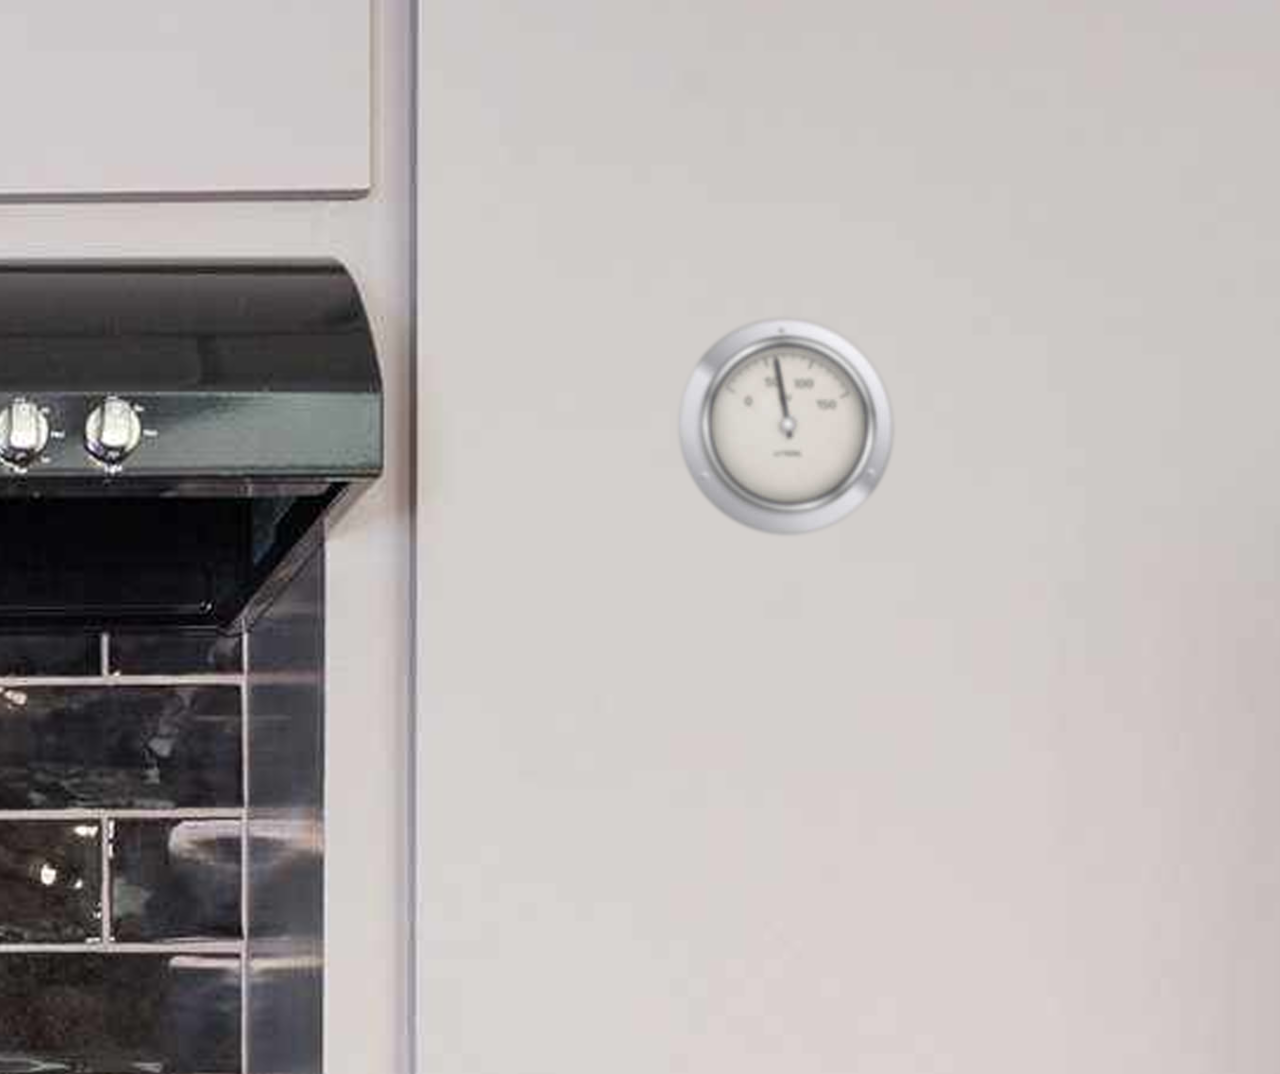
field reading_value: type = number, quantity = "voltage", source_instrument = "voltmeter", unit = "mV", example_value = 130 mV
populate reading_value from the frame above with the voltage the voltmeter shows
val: 60 mV
